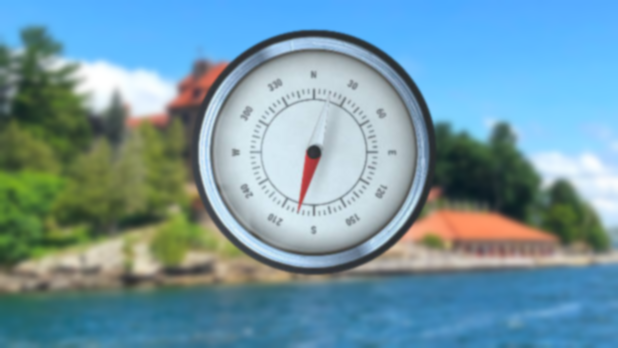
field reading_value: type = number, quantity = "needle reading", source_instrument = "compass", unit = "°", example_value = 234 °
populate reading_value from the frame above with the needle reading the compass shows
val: 195 °
